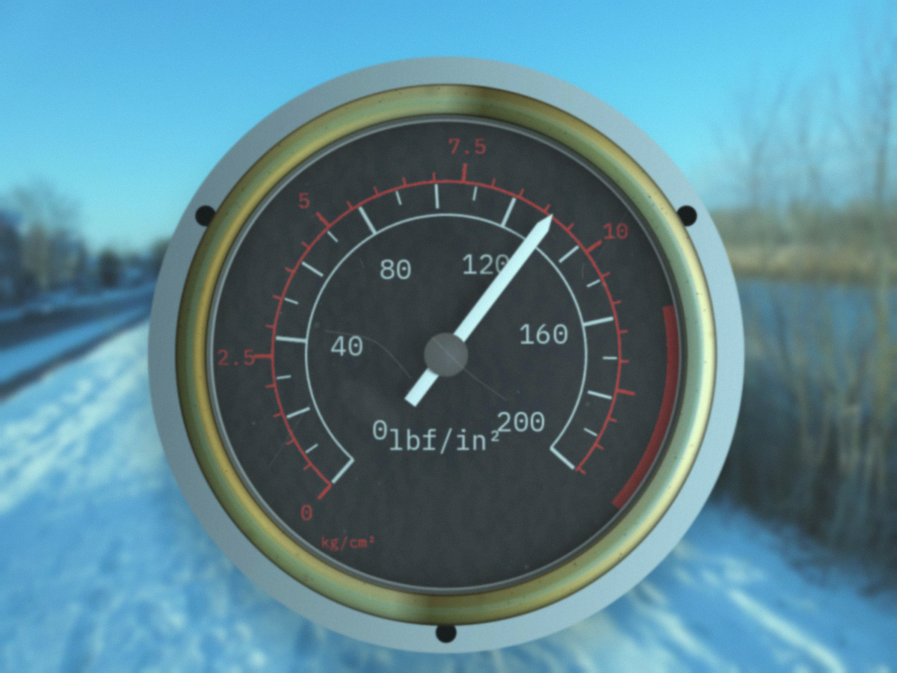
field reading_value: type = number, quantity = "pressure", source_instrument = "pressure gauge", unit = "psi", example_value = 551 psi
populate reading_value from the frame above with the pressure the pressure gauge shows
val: 130 psi
